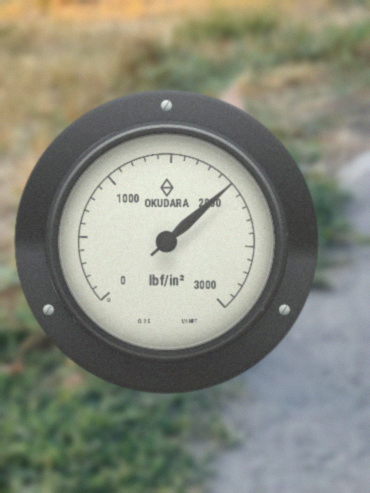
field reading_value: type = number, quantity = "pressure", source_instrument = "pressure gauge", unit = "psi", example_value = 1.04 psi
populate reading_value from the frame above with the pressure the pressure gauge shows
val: 2000 psi
